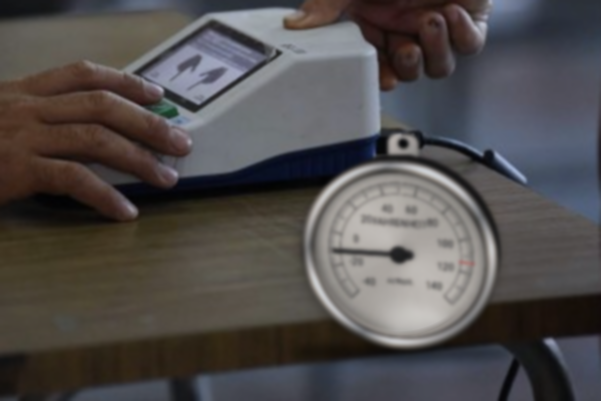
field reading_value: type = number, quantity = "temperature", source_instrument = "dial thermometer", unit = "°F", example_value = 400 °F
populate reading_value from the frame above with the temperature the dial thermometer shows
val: -10 °F
